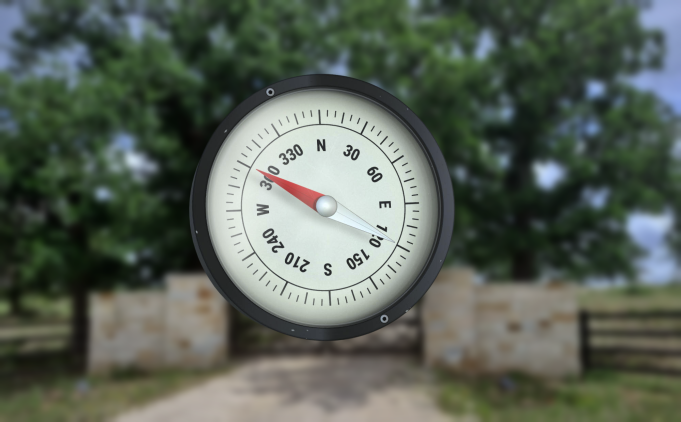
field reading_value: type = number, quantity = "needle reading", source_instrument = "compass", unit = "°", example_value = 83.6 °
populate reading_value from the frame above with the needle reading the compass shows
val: 300 °
